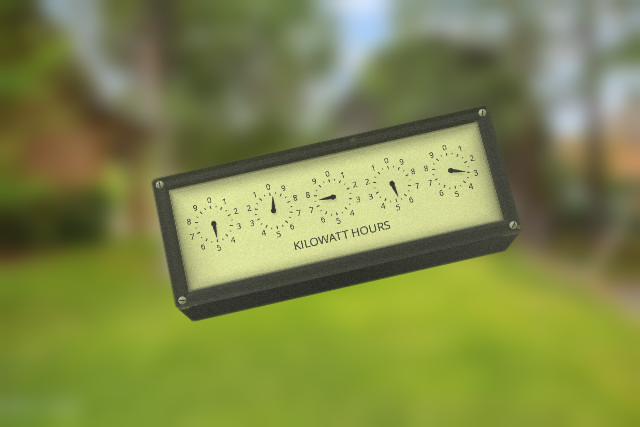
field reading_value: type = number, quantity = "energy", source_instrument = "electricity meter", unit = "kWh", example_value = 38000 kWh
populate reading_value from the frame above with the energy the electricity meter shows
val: 49753 kWh
